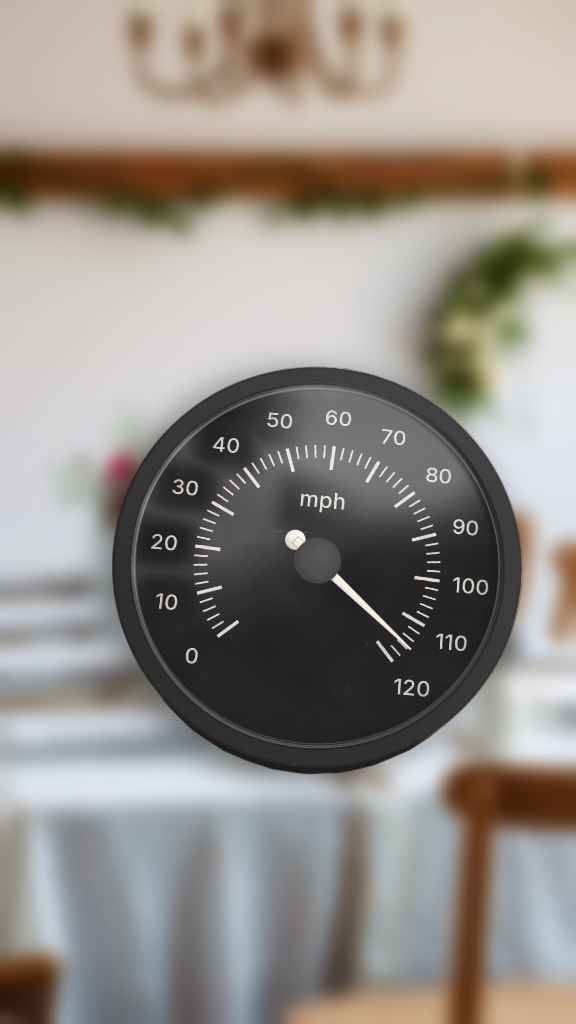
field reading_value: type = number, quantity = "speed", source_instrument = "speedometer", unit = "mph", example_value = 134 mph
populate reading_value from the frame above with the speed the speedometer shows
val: 116 mph
